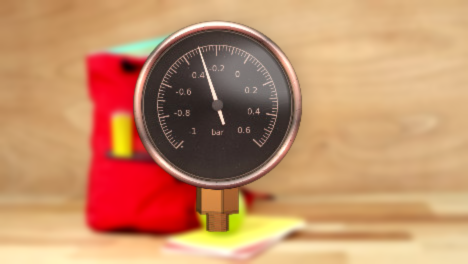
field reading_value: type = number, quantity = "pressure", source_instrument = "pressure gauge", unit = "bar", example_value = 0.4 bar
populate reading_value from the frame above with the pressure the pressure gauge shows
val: -0.3 bar
